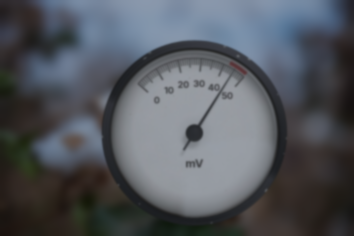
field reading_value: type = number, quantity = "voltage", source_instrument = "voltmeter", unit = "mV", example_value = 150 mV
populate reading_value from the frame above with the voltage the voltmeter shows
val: 45 mV
